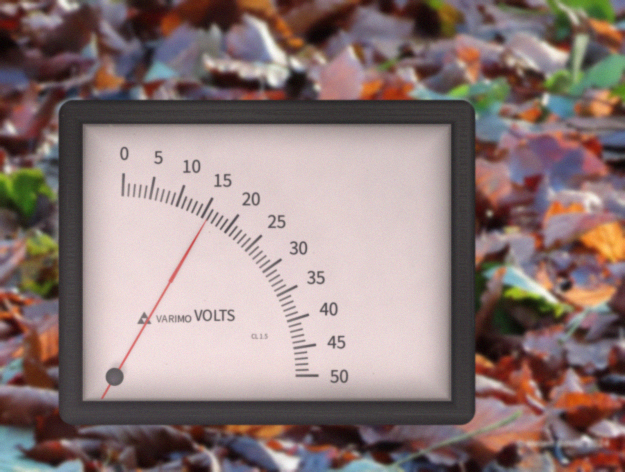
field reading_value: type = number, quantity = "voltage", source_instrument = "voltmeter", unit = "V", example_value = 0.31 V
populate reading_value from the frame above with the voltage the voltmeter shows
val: 16 V
